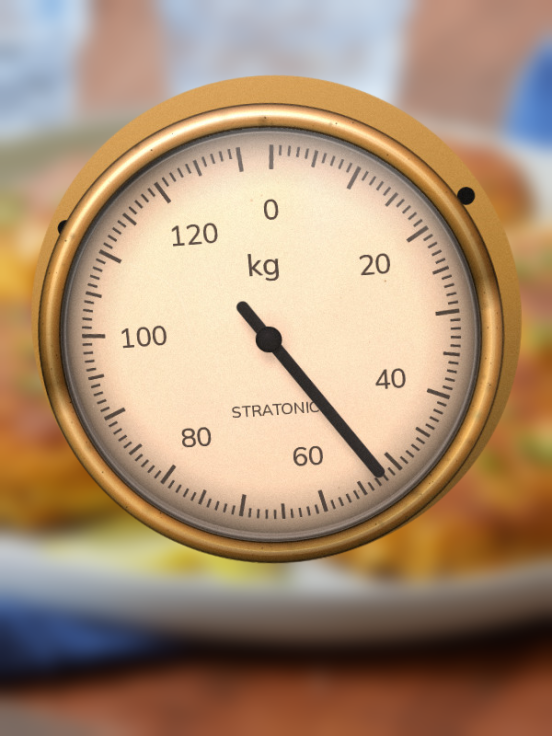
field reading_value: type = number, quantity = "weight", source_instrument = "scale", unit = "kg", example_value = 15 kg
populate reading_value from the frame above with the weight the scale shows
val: 52 kg
